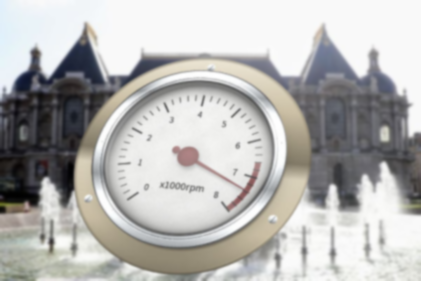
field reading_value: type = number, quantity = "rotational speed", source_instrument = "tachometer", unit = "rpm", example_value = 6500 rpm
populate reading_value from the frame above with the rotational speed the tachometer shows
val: 7400 rpm
